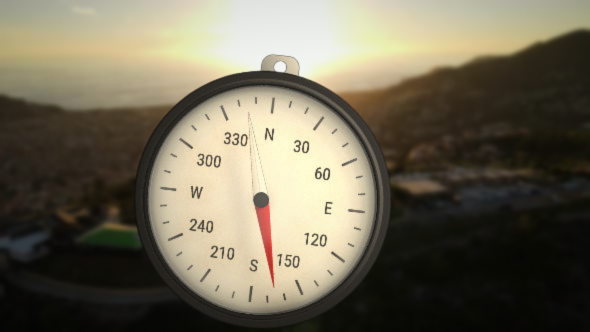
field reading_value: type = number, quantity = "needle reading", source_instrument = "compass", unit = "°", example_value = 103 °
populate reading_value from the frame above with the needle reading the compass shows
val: 165 °
